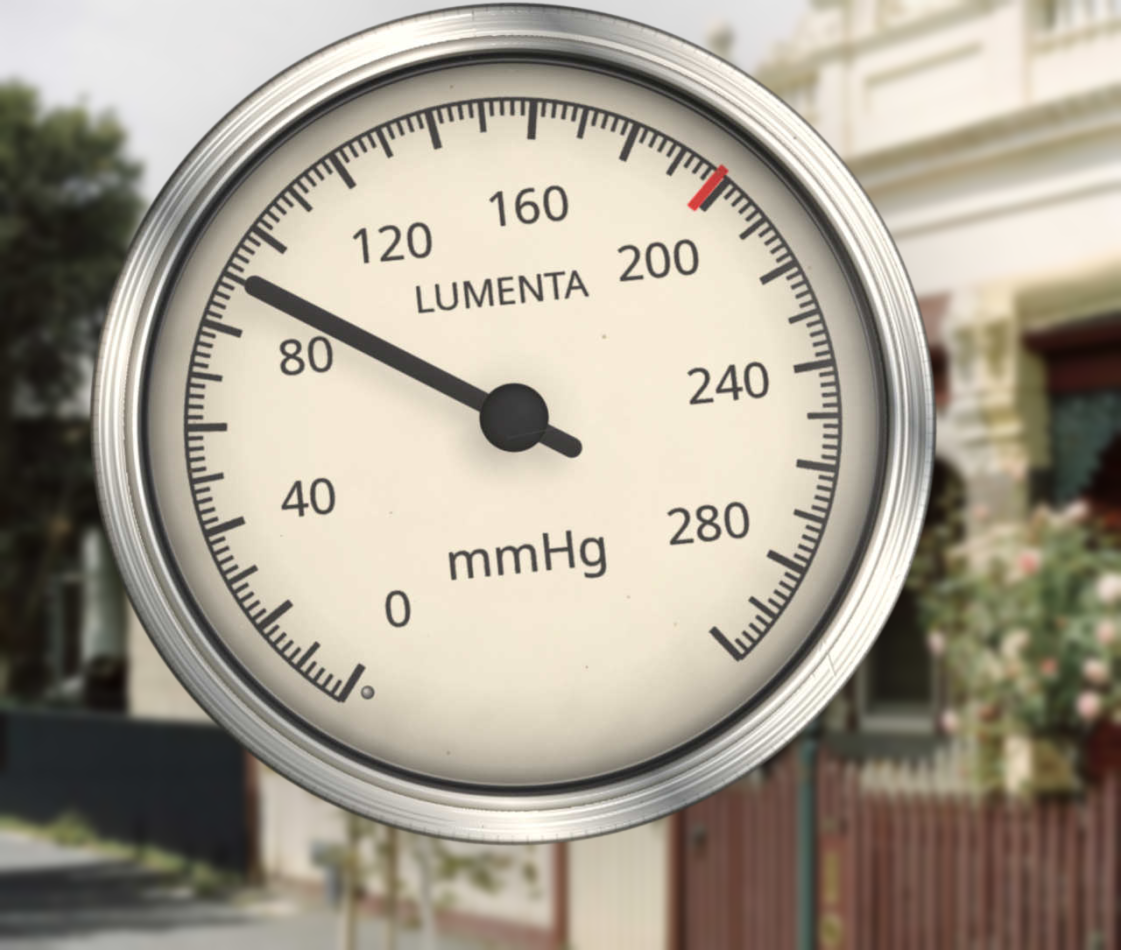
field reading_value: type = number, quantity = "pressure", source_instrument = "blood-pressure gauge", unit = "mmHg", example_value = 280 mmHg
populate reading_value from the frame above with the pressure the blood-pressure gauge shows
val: 90 mmHg
